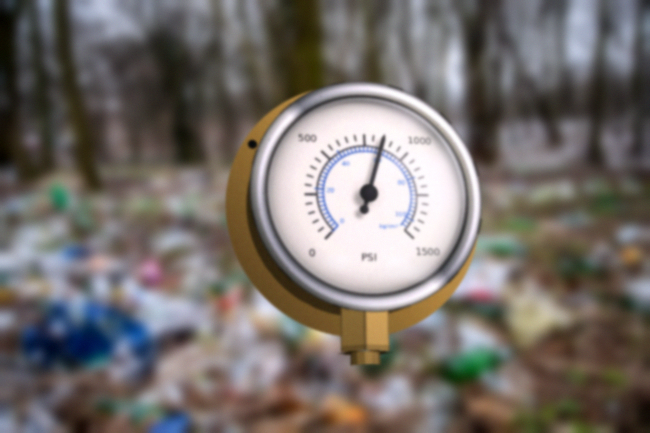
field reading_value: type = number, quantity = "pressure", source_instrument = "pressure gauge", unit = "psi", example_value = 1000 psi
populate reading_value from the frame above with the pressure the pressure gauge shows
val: 850 psi
